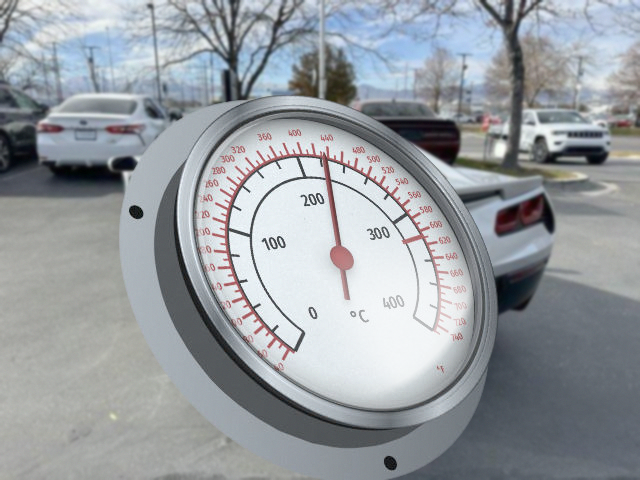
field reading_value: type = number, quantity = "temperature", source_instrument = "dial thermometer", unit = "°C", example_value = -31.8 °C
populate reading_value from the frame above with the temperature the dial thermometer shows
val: 220 °C
